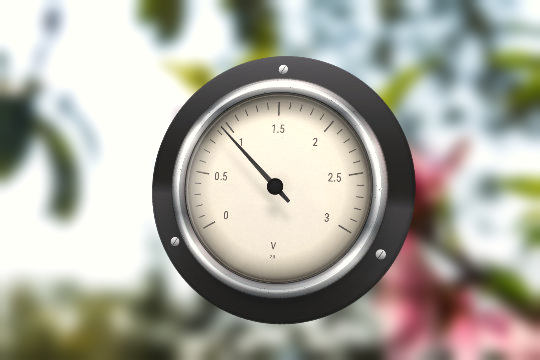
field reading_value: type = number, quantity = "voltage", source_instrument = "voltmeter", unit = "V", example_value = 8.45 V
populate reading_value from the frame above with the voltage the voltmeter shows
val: 0.95 V
